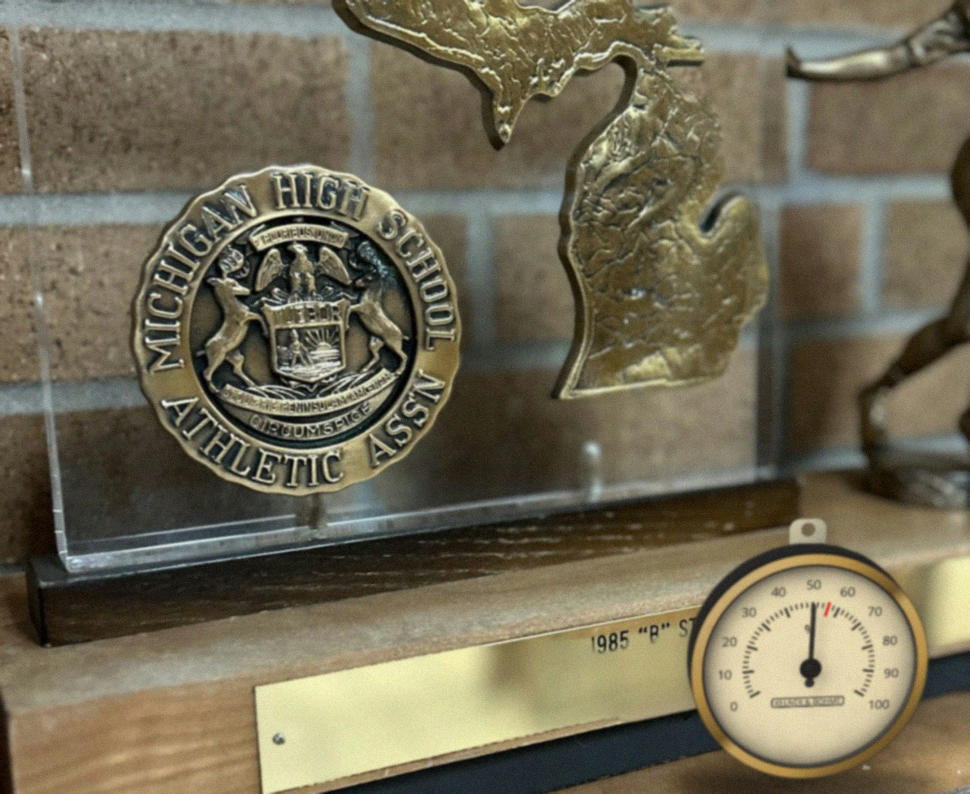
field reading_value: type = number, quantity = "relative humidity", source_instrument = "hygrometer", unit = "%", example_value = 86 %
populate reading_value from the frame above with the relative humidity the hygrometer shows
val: 50 %
